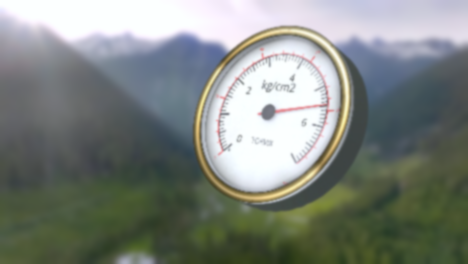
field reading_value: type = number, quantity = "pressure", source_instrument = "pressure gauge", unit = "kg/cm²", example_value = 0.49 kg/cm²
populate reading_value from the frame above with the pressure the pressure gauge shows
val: 5.5 kg/cm²
